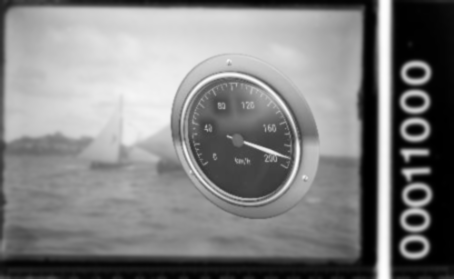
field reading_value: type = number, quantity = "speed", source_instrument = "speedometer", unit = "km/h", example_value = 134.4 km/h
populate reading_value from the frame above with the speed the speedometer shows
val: 190 km/h
